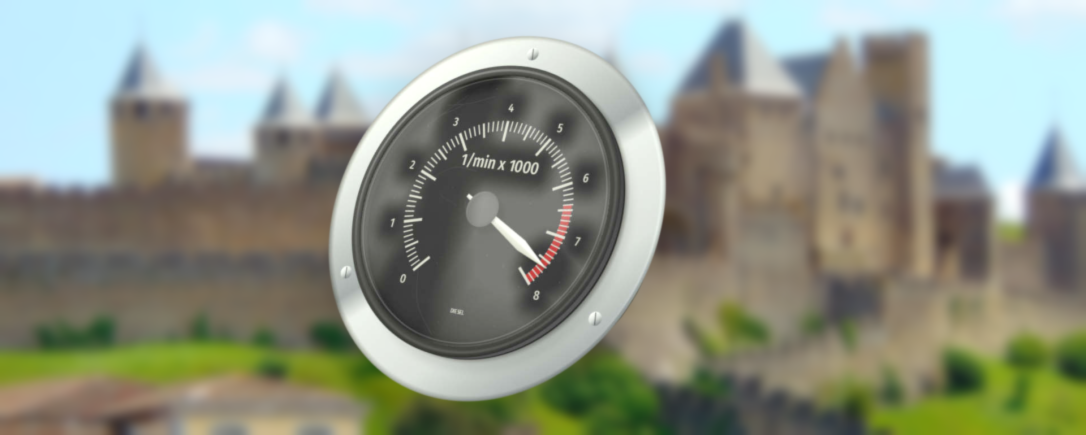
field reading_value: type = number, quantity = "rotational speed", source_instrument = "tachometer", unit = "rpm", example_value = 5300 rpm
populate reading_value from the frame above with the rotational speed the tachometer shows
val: 7600 rpm
